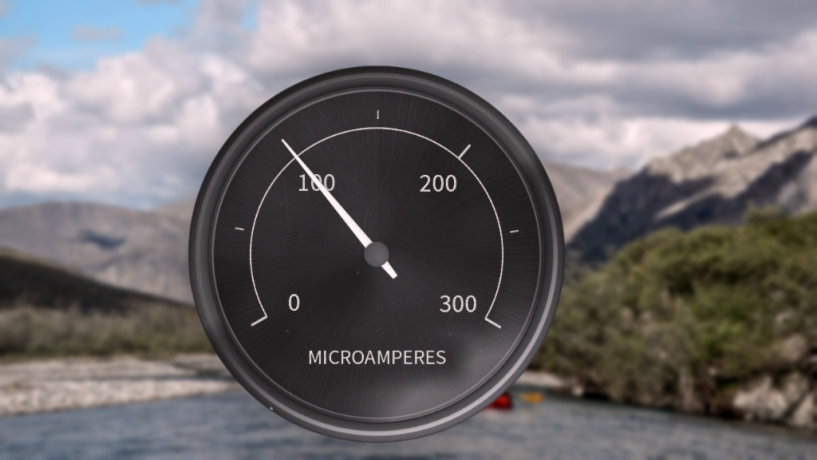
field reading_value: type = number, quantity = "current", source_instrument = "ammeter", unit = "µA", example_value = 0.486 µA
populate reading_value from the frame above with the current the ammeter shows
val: 100 µA
